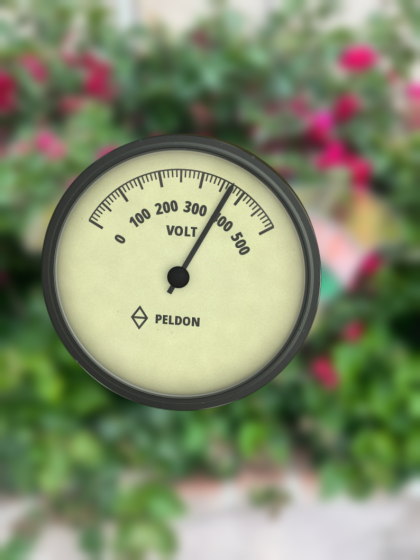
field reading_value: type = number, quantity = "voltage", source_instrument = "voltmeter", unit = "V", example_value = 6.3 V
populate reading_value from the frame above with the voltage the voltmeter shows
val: 370 V
